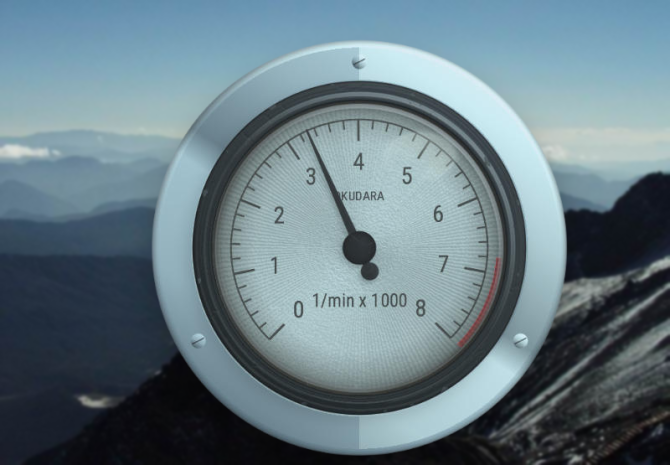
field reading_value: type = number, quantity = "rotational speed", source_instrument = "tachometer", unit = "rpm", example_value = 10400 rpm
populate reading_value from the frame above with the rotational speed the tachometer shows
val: 3300 rpm
